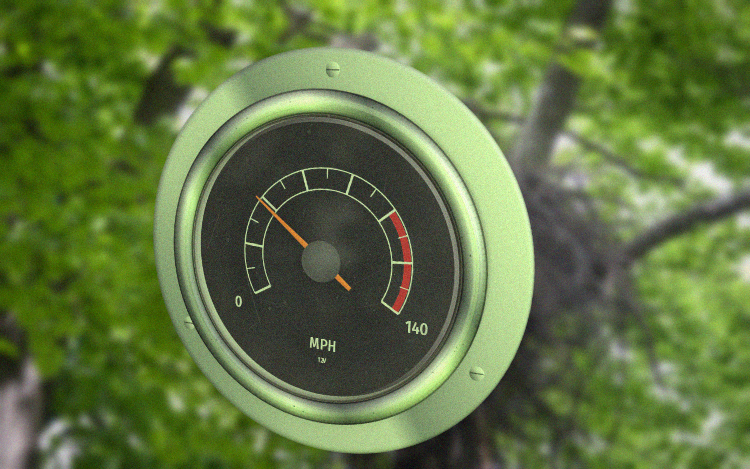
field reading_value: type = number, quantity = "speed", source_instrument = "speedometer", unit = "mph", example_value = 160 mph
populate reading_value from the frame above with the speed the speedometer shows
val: 40 mph
